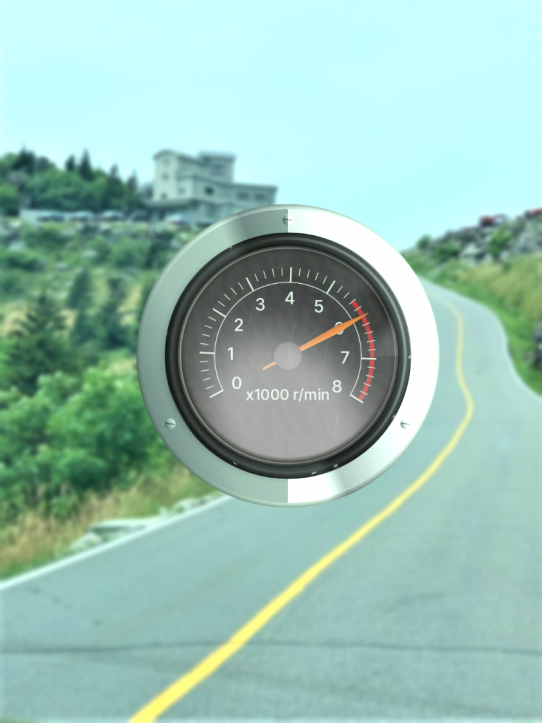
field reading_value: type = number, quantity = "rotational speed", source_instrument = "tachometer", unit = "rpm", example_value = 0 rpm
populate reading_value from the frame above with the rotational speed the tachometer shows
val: 6000 rpm
